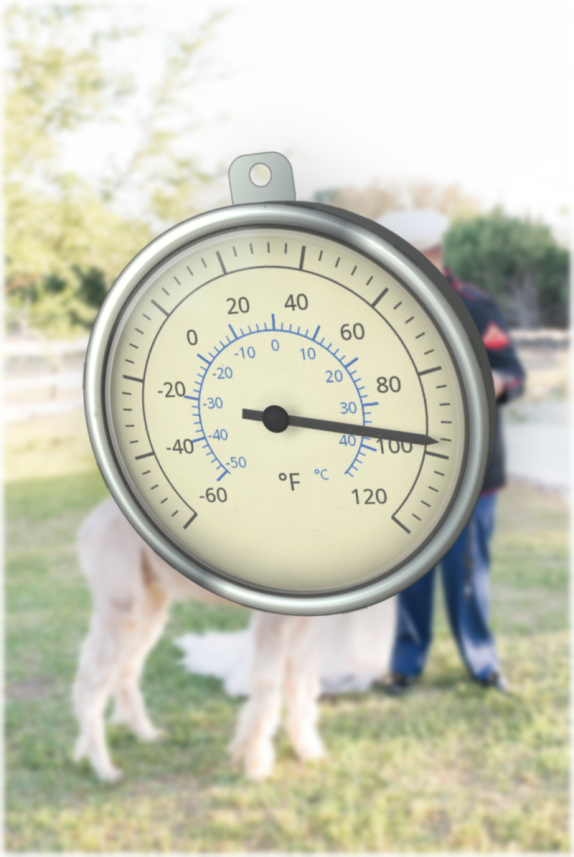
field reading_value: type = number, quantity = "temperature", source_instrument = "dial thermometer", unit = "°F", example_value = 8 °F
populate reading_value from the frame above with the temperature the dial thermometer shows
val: 96 °F
